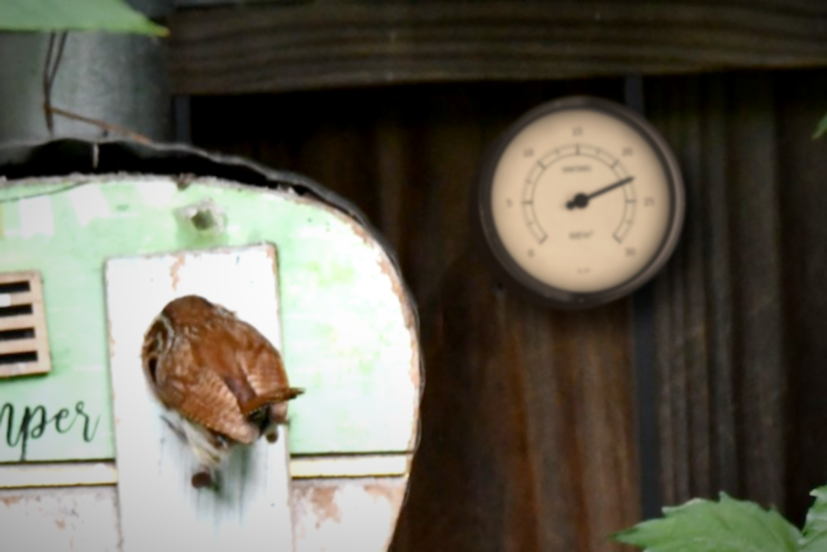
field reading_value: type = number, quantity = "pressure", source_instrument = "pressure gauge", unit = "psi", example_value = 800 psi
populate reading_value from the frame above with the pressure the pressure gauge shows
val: 22.5 psi
